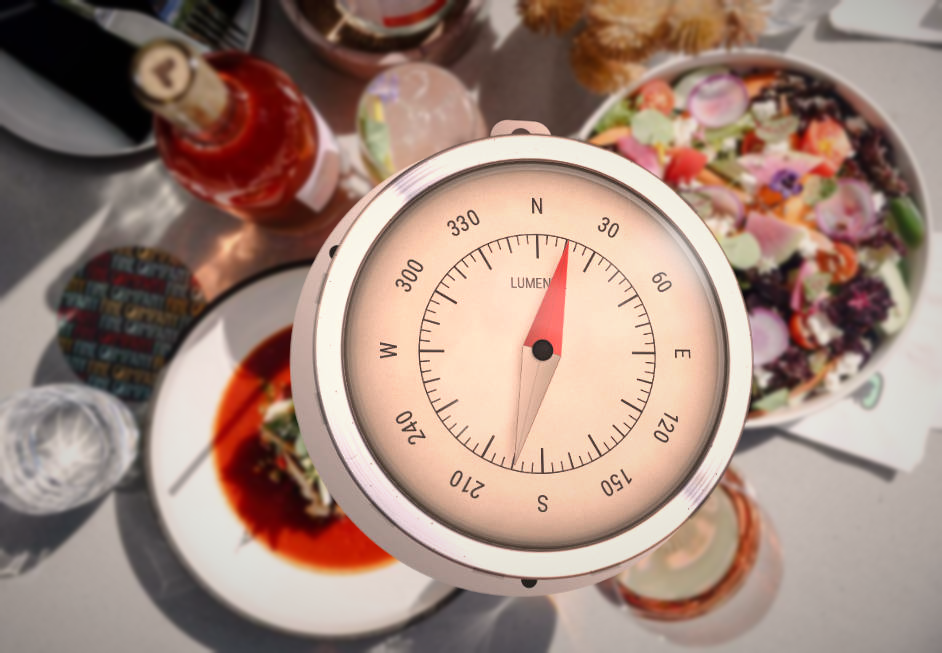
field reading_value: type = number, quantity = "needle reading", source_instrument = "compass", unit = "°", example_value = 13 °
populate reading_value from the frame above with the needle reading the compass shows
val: 15 °
